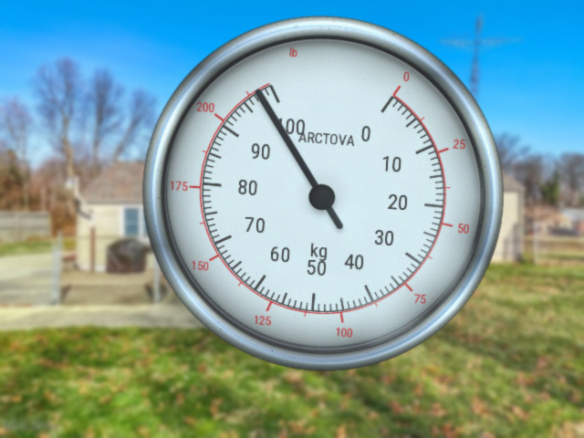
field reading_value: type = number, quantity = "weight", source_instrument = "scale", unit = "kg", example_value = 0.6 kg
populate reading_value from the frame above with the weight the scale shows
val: 98 kg
